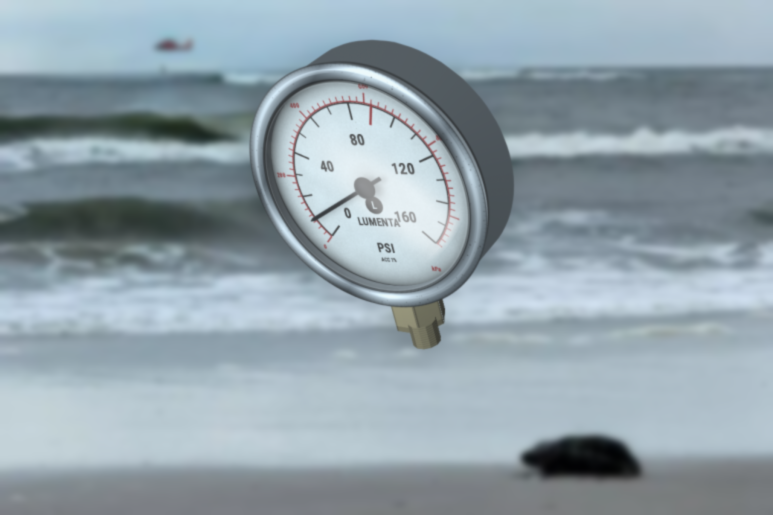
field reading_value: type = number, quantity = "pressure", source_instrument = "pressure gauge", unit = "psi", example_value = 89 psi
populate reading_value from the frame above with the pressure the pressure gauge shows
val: 10 psi
